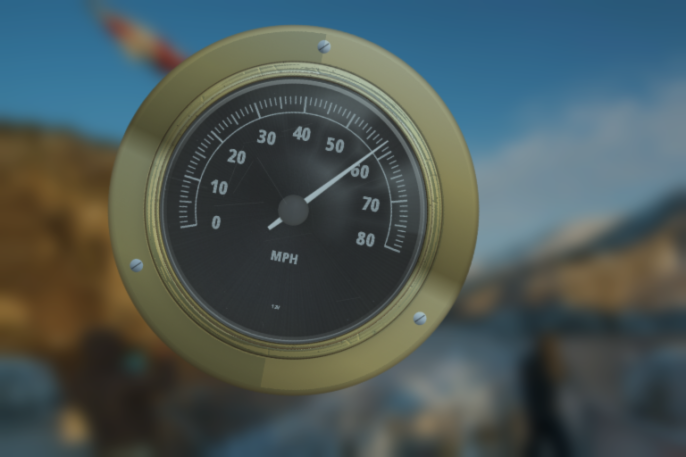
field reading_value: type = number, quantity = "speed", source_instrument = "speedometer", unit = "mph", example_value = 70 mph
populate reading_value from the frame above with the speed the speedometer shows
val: 58 mph
